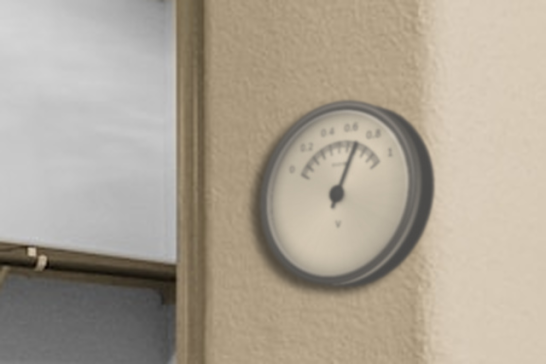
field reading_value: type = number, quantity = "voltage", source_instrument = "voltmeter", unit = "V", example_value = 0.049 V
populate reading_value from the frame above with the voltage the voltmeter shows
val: 0.7 V
